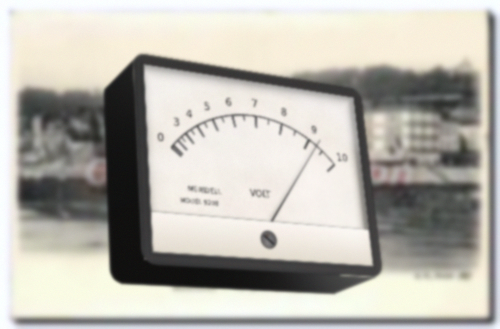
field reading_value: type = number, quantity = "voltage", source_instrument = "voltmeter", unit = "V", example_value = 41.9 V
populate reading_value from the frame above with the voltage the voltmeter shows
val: 9.25 V
